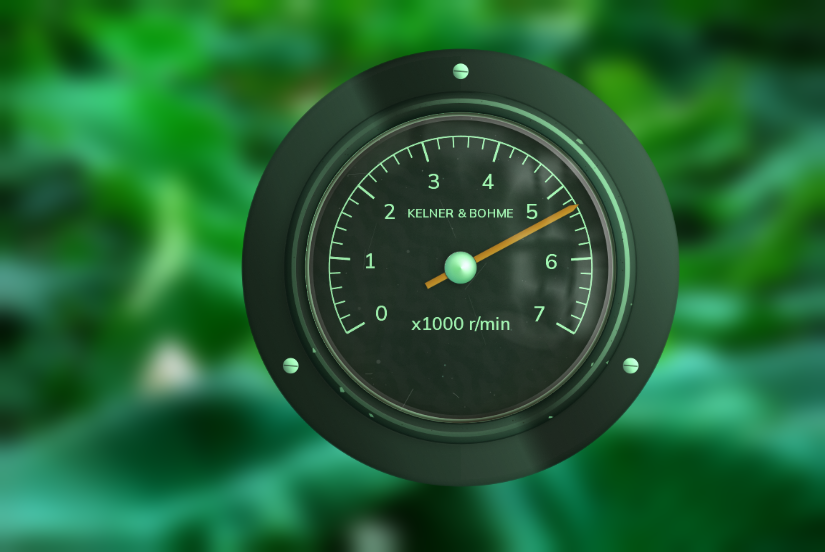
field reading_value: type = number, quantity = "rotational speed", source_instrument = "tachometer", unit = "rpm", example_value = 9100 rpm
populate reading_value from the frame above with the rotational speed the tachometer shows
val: 5300 rpm
